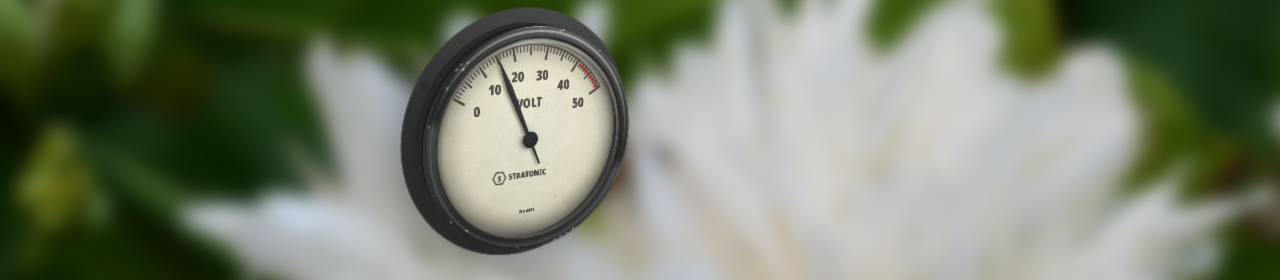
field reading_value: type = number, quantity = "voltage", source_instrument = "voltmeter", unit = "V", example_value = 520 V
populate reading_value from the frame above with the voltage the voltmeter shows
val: 15 V
